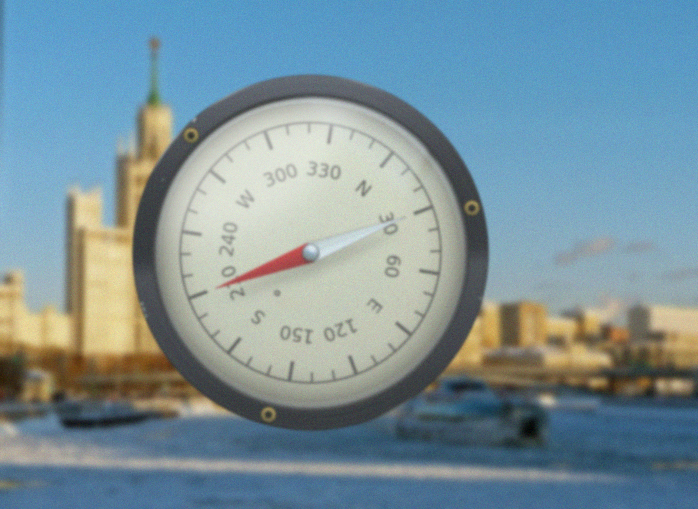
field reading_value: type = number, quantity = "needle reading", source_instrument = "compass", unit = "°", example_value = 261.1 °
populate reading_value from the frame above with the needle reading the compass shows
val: 210 °
